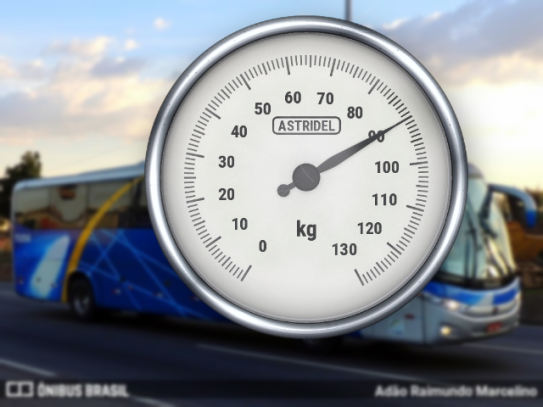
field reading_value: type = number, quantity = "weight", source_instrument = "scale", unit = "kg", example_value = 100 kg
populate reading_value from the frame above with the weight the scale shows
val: 90 kg
